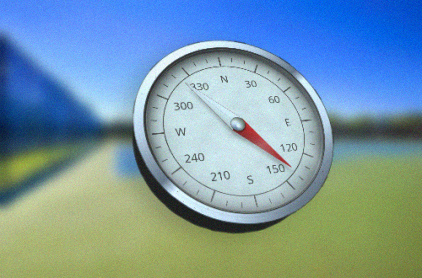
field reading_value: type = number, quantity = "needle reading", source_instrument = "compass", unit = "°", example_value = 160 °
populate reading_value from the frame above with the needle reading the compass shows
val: 140 °
